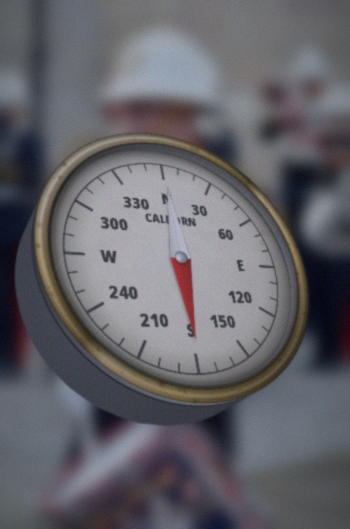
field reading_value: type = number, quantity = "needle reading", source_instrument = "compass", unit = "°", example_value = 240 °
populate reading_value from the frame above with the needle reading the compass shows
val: 180 °
